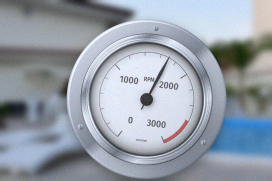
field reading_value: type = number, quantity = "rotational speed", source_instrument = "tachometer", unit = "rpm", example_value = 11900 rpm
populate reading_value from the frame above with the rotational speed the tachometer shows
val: 1700 rpm
